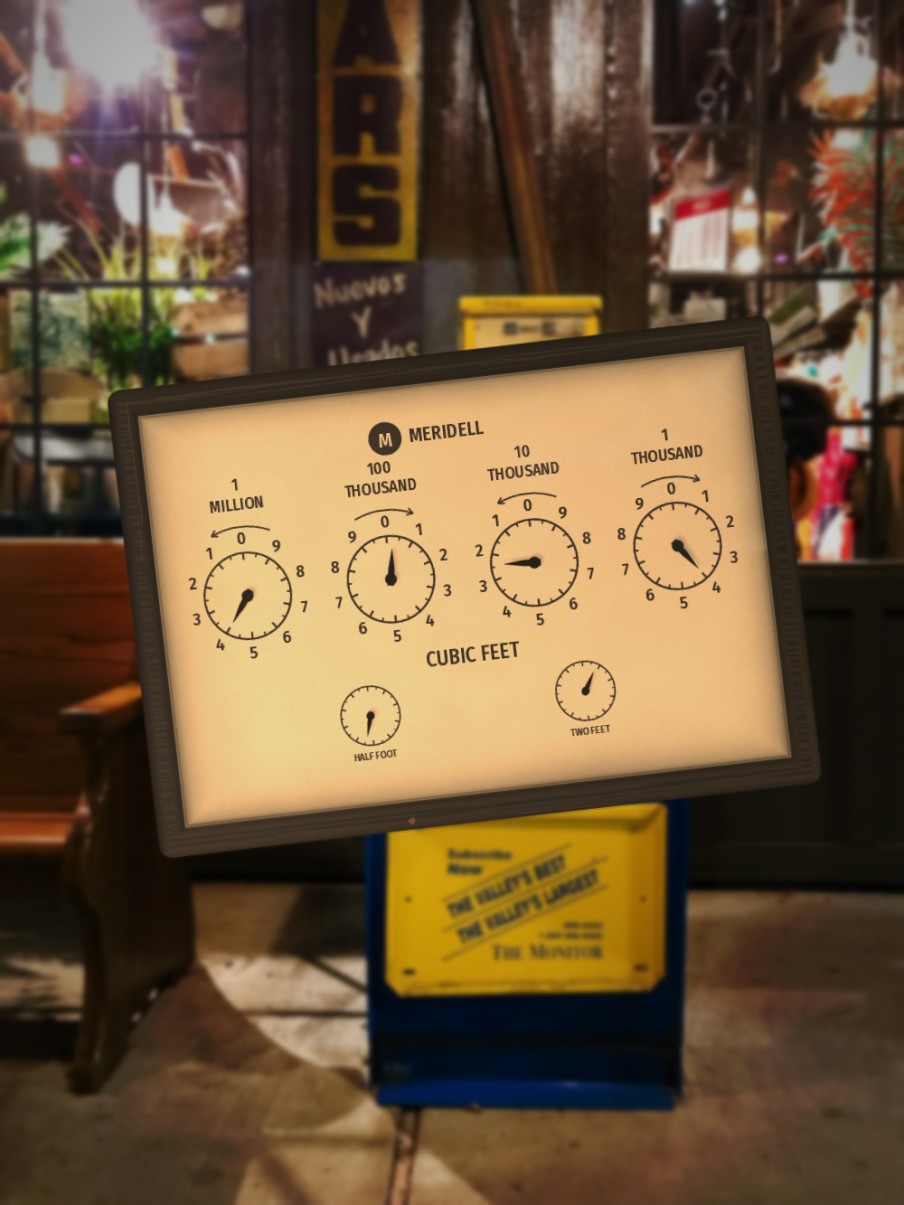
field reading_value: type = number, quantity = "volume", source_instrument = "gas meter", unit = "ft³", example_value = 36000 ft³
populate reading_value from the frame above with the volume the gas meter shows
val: 402400 ft³
